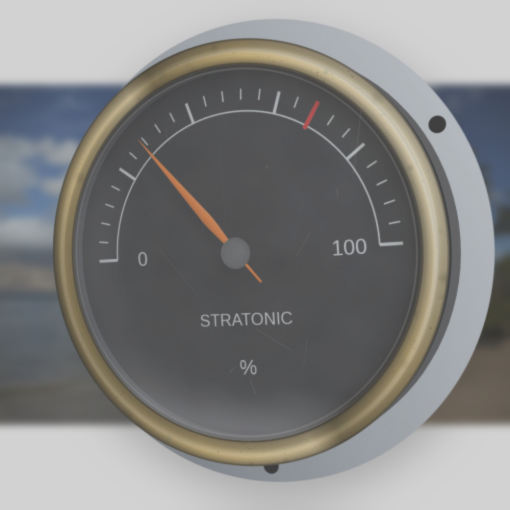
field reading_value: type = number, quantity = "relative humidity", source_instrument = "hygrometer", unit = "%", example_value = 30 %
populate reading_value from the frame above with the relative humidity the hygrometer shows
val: 28 %
